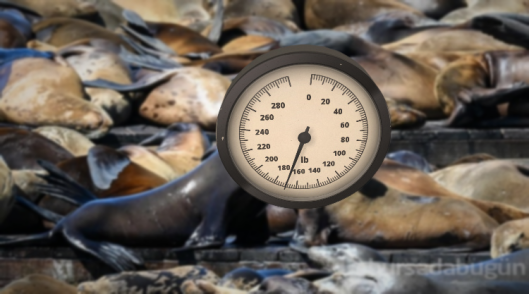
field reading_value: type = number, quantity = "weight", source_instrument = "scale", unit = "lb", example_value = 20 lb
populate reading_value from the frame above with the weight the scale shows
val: 170 lb
